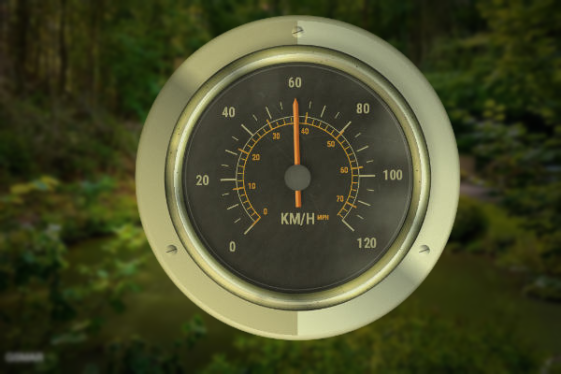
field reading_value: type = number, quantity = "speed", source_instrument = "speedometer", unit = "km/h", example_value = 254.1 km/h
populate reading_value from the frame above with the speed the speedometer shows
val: 60 km/h
